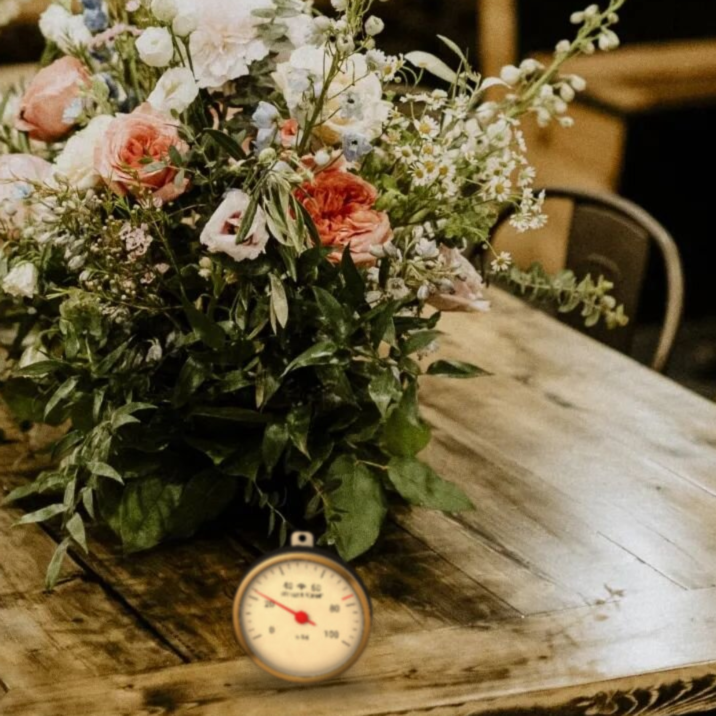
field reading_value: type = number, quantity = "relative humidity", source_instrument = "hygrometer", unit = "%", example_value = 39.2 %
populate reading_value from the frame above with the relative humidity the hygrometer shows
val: 24 %
